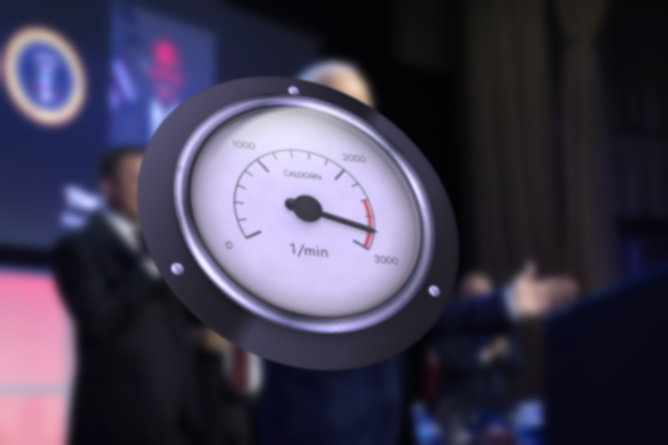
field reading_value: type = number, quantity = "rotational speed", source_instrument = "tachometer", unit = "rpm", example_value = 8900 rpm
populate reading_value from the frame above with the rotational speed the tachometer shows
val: 2800 rpm
